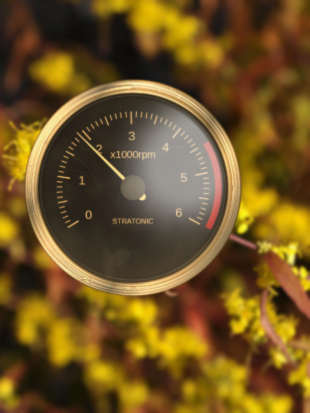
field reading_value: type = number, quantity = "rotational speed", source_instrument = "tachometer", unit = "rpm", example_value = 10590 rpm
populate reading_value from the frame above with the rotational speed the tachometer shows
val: 1900 rpm
